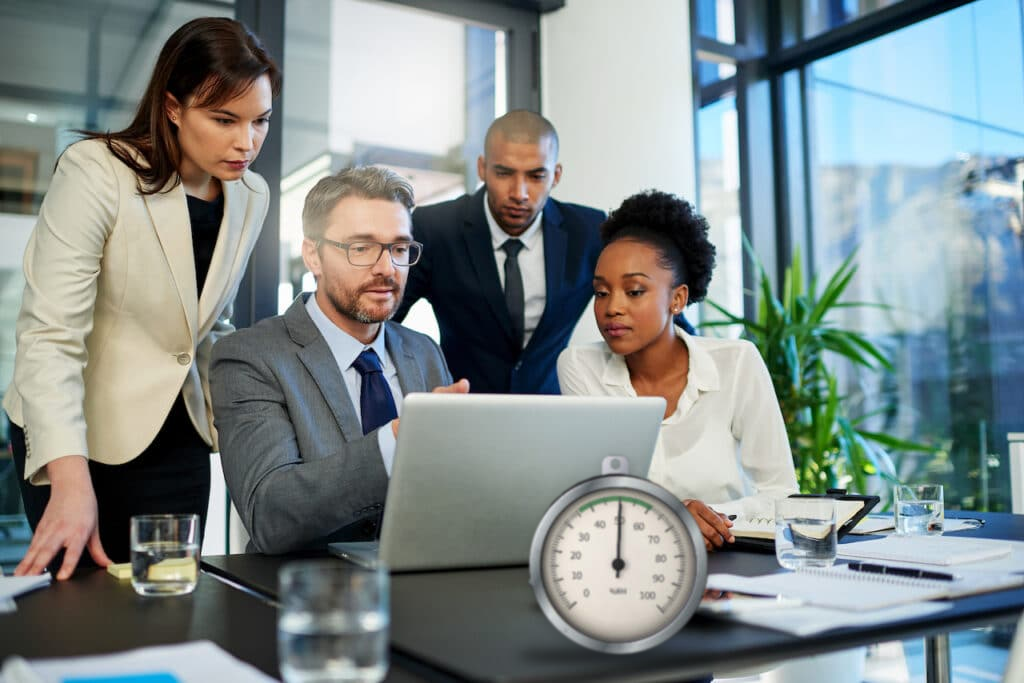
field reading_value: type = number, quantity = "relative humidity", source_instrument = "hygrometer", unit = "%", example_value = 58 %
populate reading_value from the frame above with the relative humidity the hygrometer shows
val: 50 %
